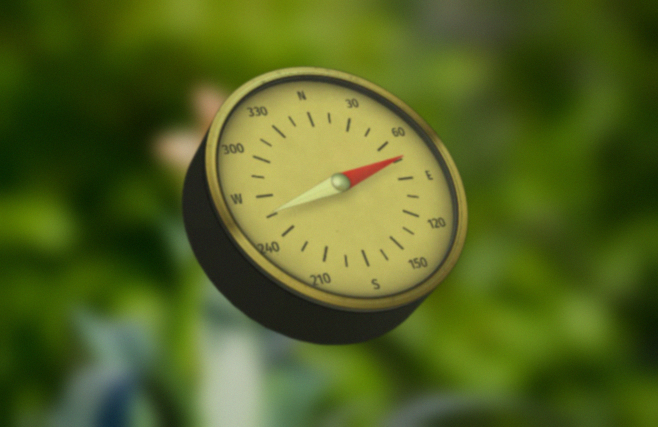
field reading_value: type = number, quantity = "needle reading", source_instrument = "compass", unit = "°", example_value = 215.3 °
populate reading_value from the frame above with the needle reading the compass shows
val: 75 °
